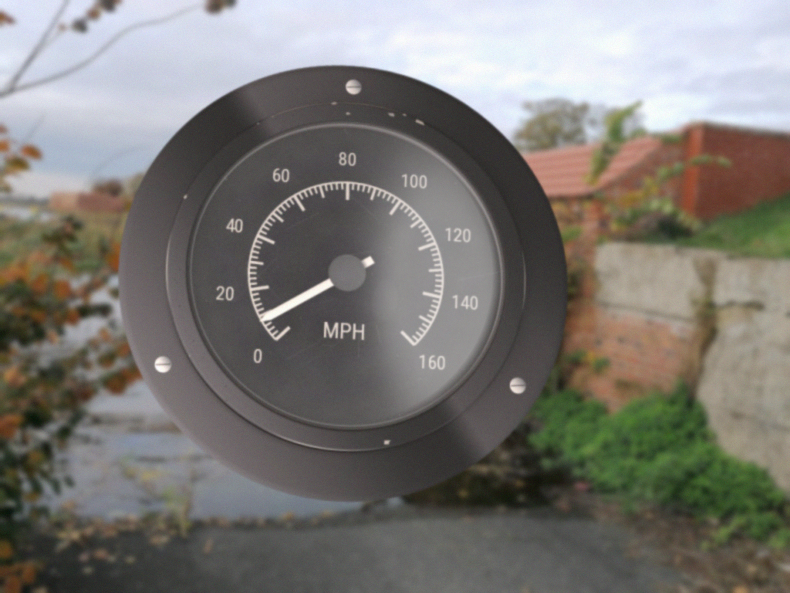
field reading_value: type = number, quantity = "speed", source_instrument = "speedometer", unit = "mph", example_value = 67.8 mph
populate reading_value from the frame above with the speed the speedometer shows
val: 8 mph
